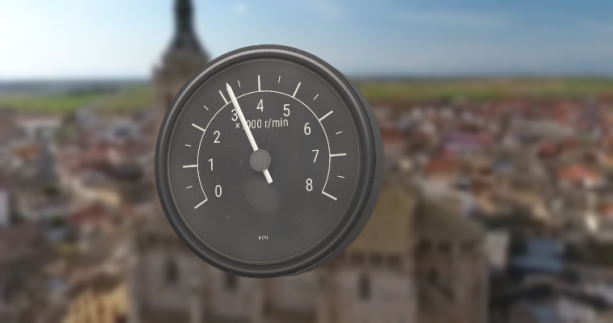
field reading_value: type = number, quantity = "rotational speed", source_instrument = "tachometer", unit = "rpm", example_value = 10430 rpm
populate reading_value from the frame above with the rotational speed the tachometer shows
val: 3250 rpm
